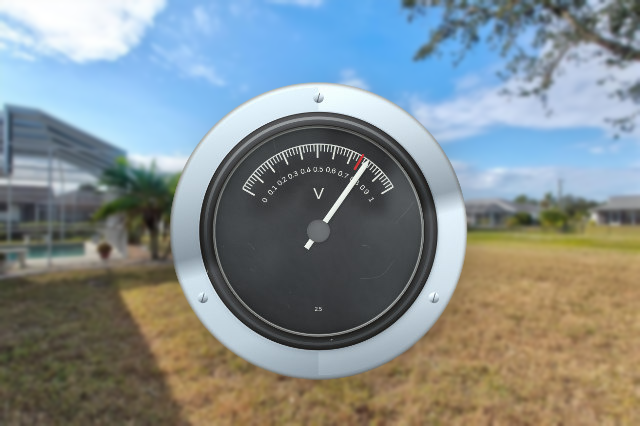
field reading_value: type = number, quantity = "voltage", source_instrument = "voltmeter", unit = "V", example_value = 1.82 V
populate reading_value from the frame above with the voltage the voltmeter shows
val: 0.8 V
